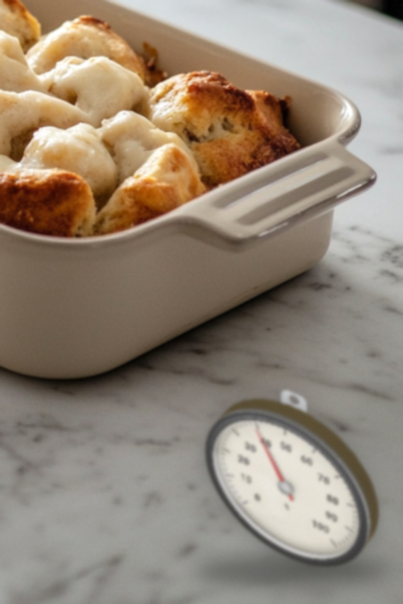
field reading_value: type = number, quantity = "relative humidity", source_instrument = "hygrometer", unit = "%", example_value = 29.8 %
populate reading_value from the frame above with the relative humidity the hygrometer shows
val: 40 %
